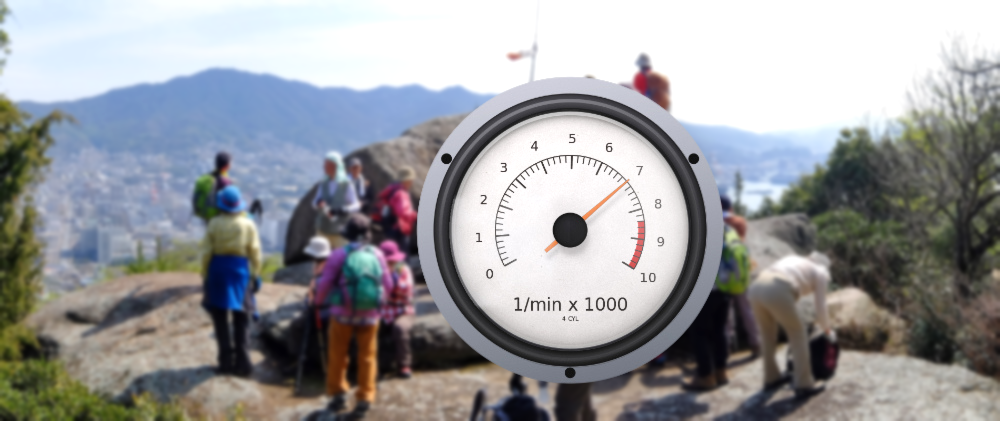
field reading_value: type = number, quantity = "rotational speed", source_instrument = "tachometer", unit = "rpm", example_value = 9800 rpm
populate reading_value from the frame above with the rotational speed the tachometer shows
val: 7000 rpm
